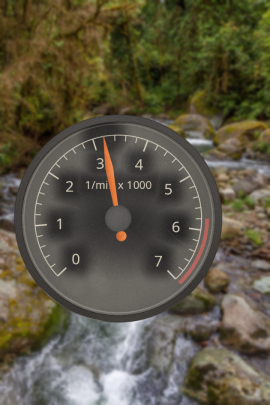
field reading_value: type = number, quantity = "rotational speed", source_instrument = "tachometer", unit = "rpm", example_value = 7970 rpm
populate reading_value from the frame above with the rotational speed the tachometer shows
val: 3200 rpm
